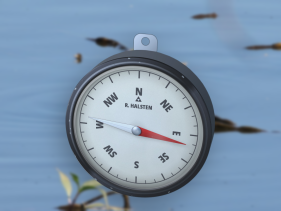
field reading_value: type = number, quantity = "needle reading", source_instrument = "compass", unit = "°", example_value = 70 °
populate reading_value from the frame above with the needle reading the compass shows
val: 100 °
